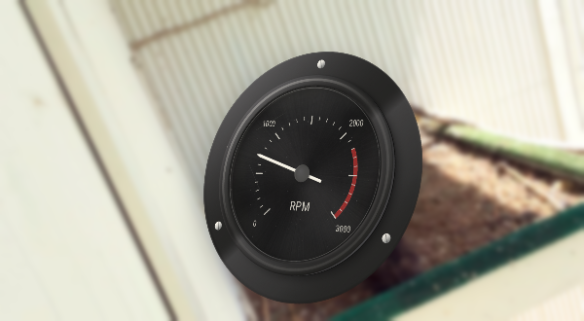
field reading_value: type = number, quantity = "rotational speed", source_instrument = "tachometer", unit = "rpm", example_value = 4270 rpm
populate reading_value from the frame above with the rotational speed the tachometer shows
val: 700 rpm
